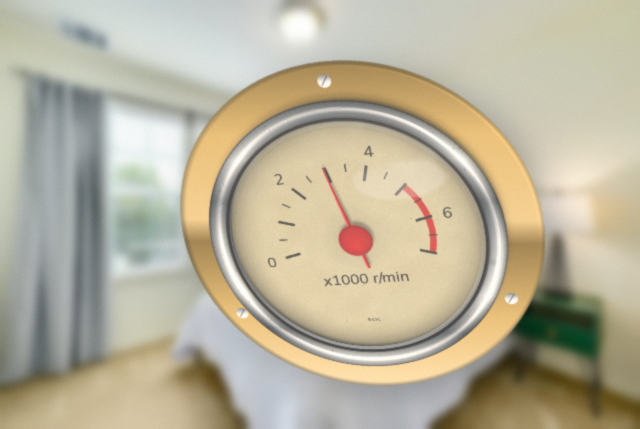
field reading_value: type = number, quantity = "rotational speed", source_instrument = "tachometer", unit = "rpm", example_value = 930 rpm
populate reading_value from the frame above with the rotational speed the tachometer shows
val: 3000 rpm
